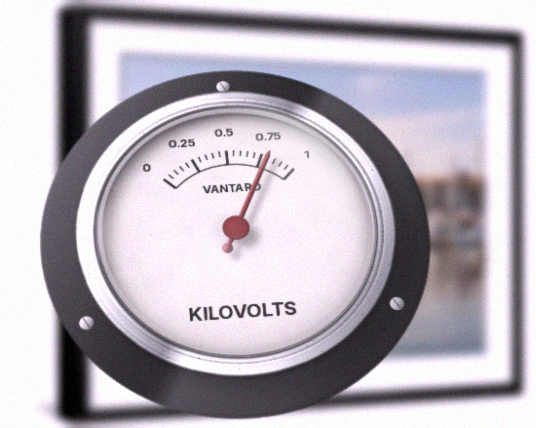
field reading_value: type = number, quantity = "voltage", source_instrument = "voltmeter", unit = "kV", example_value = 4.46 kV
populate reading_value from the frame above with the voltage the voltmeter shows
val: 0.8 kV
